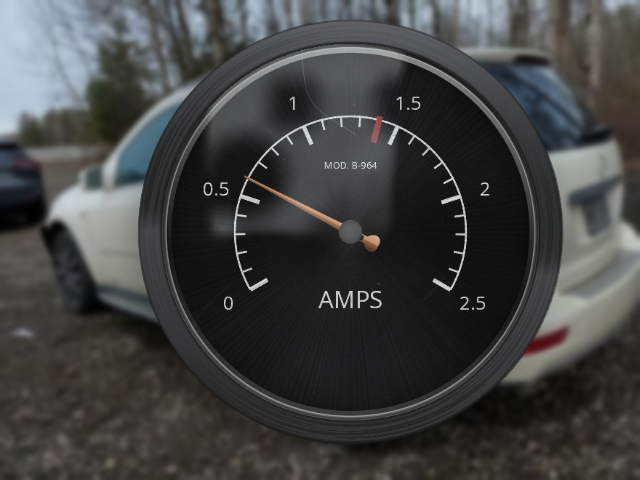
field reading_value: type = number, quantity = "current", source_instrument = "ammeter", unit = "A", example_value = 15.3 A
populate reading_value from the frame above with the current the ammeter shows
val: 0.6 A
